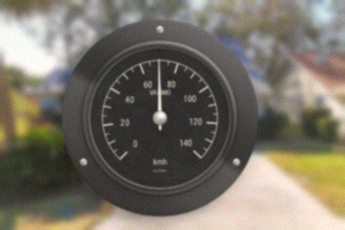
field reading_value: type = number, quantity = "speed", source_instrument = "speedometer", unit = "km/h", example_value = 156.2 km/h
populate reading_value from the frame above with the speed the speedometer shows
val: 70 km/h
